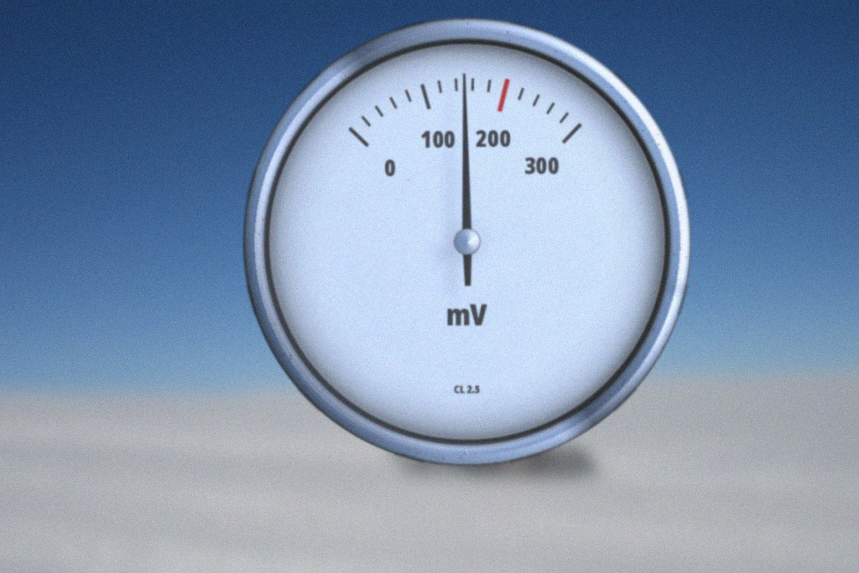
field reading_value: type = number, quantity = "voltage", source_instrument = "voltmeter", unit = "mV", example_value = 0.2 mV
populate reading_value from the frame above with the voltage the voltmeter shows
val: 150 mV
